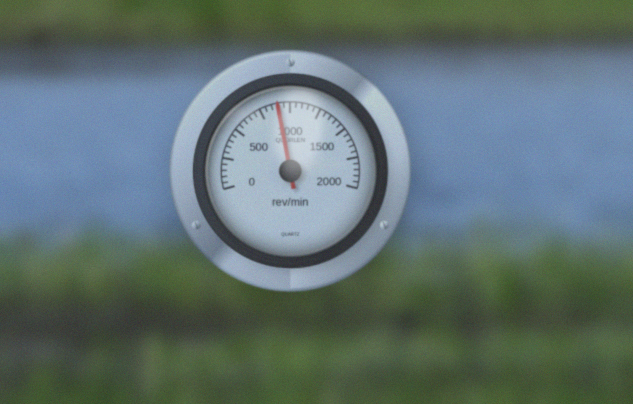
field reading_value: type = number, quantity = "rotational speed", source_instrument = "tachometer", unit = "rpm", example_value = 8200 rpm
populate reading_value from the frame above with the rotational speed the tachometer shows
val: 900 rpm
